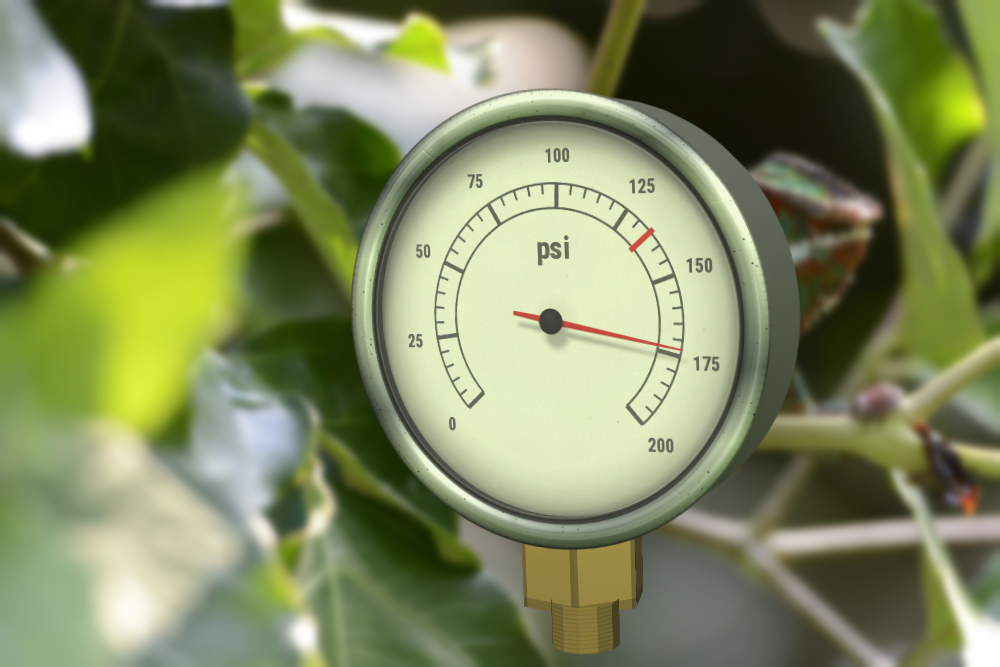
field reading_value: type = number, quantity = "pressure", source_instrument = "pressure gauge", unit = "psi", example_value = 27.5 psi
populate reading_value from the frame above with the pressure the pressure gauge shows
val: 172.5 psi
